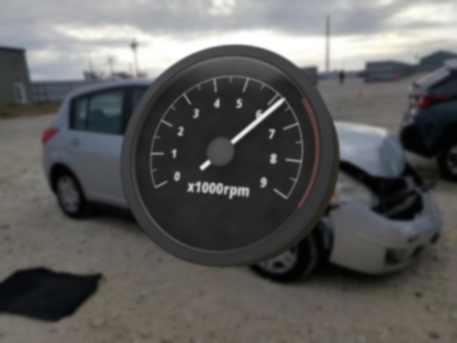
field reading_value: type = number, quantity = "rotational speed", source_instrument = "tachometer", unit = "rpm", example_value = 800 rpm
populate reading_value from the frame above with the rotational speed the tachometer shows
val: 6250 rpm
